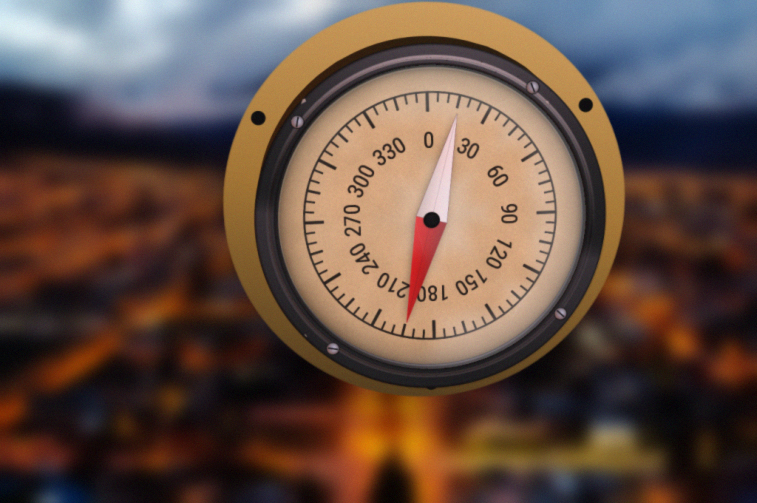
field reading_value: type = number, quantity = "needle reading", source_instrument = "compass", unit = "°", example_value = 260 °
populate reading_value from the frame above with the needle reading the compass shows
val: 195 °
